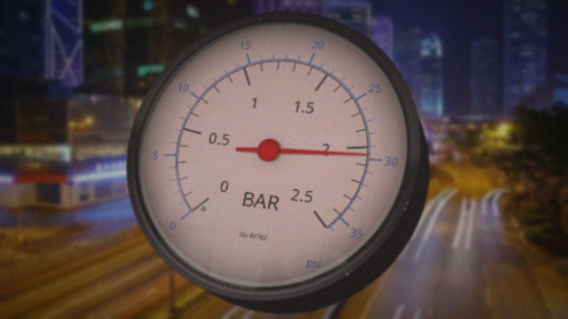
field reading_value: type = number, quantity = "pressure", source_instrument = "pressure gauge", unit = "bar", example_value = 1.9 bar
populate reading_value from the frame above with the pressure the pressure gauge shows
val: 2.05 bar
